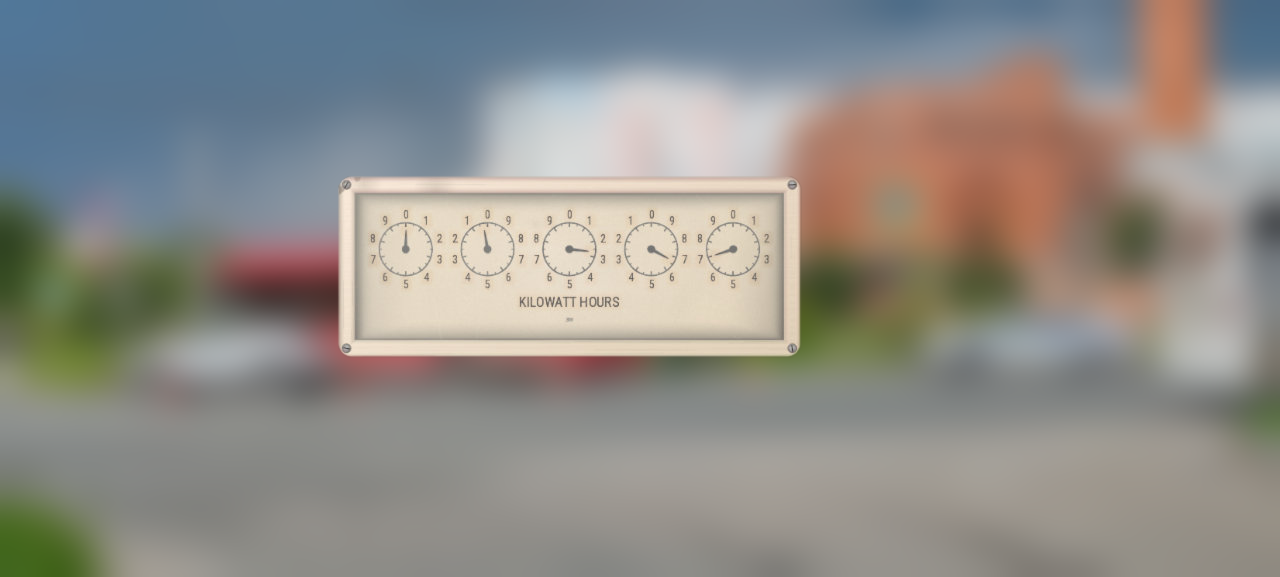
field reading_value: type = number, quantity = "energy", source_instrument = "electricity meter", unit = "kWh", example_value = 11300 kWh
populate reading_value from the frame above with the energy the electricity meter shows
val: 267 kWh
